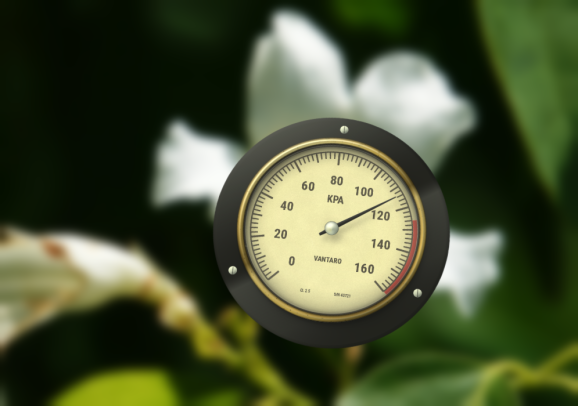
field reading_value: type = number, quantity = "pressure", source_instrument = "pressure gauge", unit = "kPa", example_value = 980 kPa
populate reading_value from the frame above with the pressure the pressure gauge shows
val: 114 kPa
